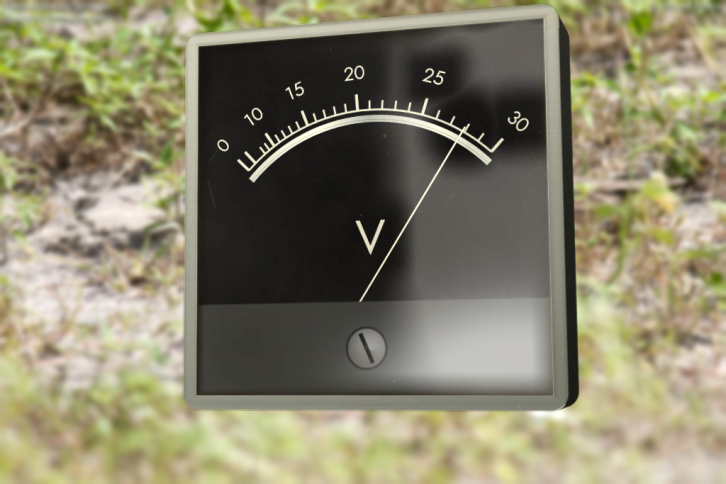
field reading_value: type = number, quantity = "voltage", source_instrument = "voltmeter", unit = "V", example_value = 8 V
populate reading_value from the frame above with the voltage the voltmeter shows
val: 28 V
